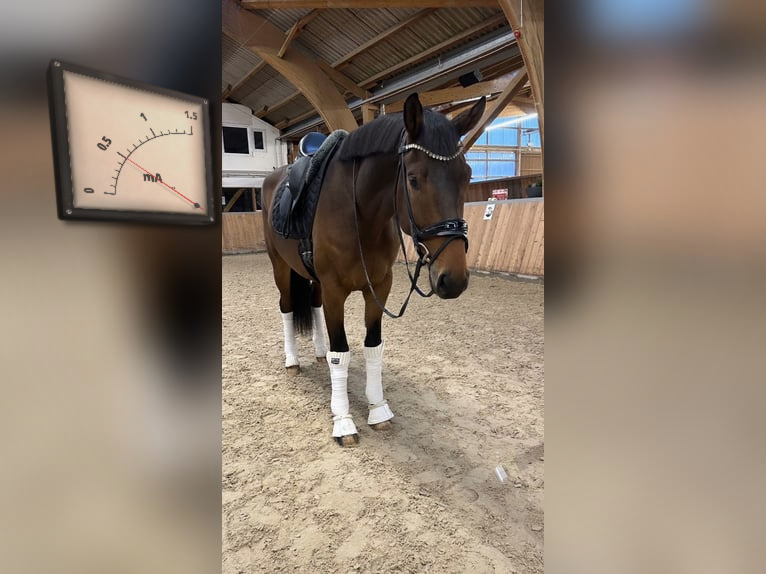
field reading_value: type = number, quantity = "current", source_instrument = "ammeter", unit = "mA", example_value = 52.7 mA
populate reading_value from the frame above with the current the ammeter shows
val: 0.5 mA
